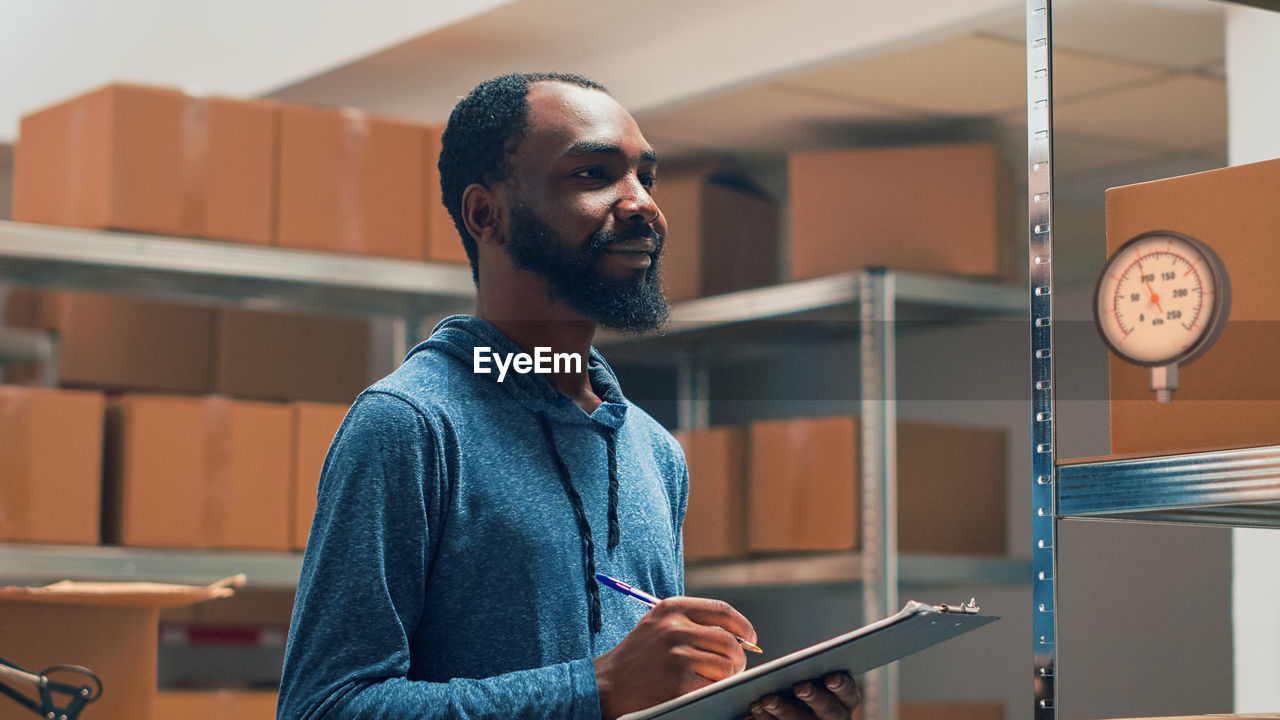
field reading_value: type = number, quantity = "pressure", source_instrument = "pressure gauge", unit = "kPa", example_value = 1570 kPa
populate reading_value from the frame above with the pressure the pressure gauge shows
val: 100 kPa
